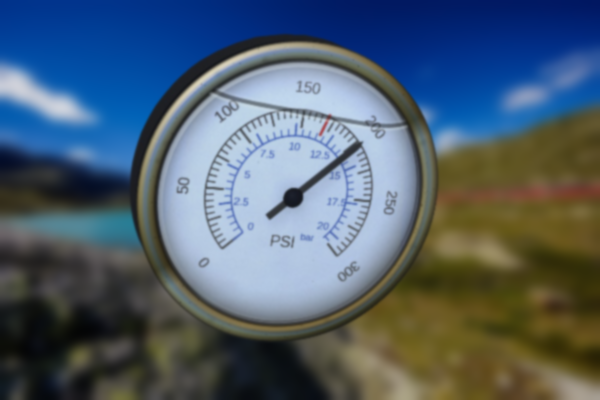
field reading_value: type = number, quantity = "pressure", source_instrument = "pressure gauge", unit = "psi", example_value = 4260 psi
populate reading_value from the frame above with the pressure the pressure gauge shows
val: 200 psi
